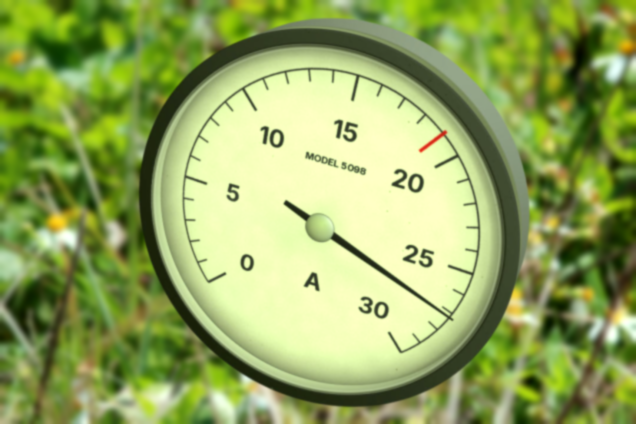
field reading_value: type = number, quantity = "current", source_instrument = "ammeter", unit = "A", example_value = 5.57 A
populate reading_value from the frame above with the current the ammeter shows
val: 27 A
